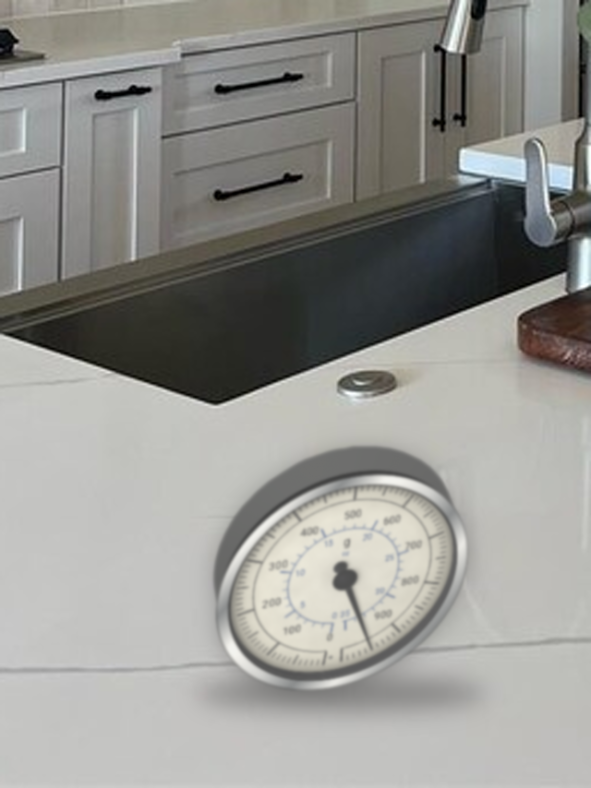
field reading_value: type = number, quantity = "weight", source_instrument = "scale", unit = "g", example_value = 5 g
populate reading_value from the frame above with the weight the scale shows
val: 950 g
